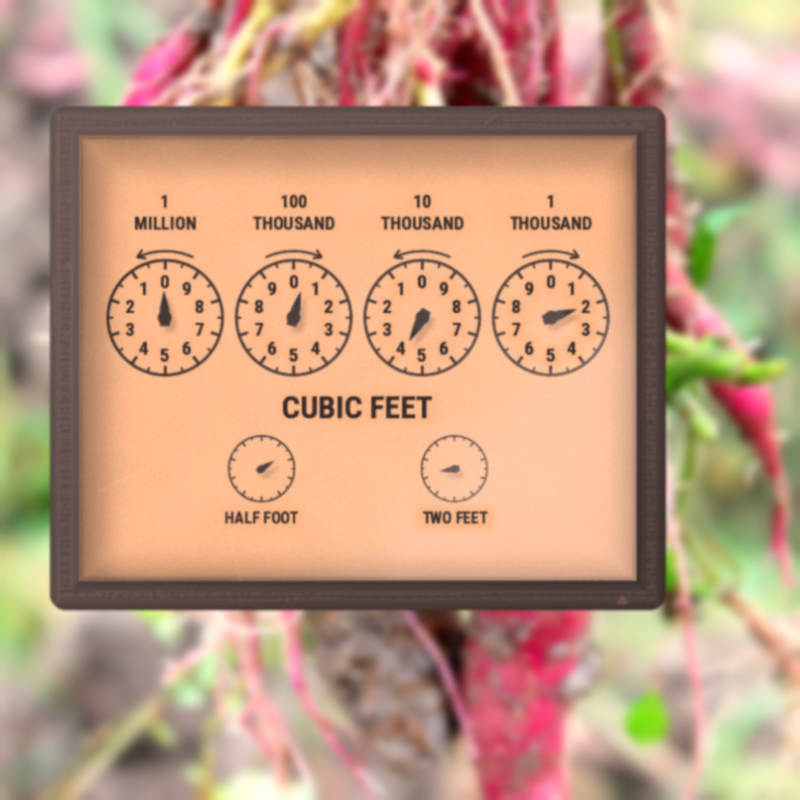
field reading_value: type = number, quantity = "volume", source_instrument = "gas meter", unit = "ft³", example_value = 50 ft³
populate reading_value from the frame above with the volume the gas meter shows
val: 4200 ft³
